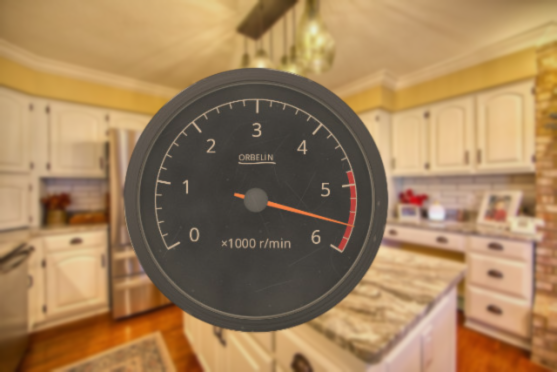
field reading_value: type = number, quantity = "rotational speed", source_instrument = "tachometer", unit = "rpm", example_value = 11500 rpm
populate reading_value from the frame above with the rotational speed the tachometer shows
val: 5600 rpm
